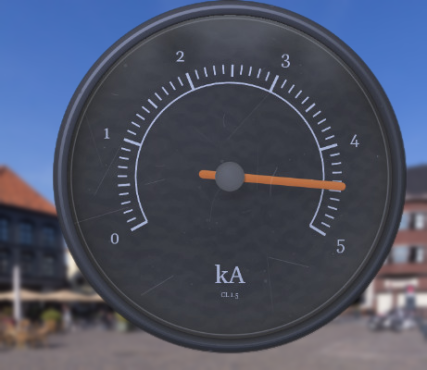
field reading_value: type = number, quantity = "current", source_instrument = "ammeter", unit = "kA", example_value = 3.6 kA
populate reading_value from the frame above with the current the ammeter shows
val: 4.45 kA
